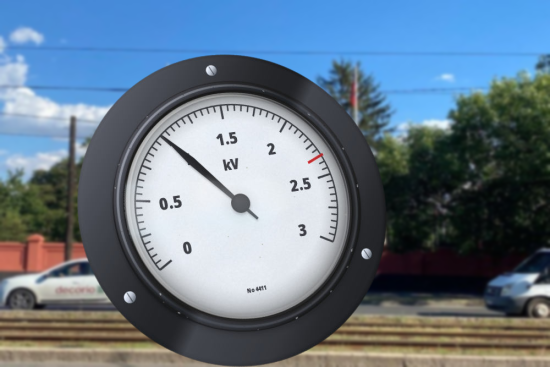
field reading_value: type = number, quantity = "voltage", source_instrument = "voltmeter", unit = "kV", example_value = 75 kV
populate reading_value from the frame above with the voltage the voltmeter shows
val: 1 kV
